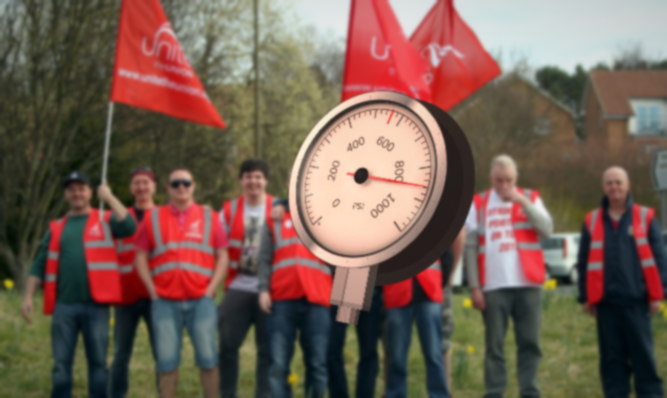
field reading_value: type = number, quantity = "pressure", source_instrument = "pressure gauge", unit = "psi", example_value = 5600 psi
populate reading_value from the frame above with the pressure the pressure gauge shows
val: 860 psi
